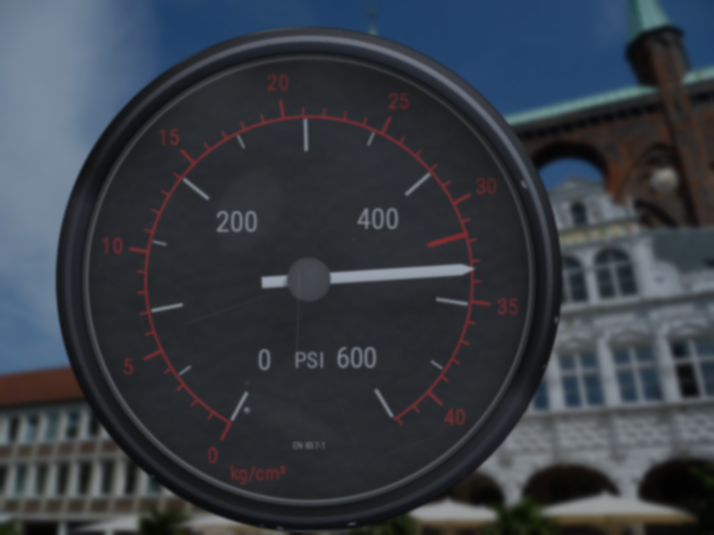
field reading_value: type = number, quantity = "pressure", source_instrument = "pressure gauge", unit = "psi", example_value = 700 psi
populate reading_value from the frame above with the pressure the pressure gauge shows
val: 475 psi
